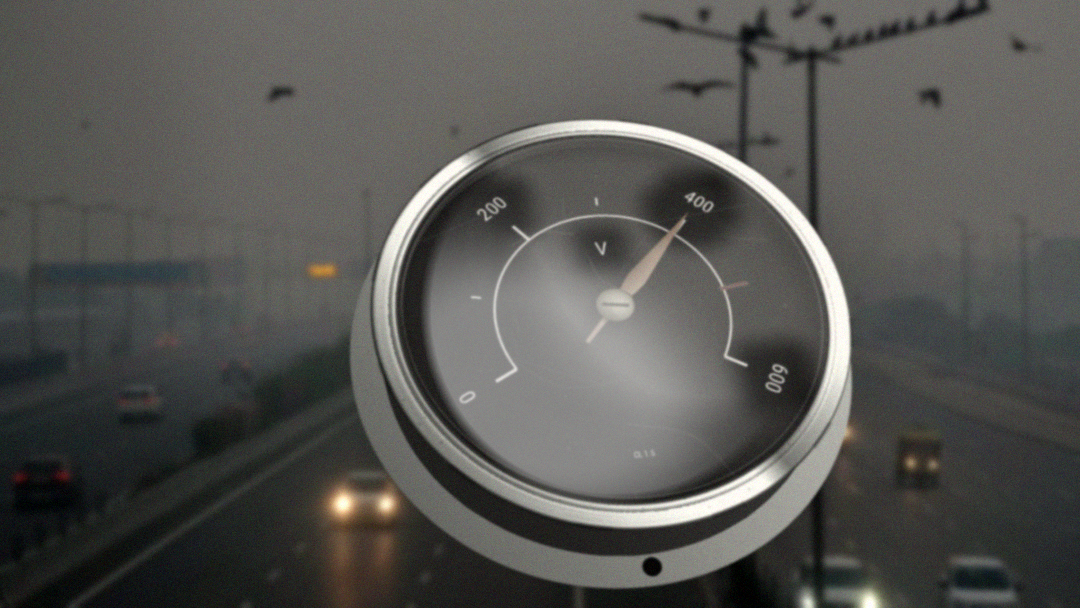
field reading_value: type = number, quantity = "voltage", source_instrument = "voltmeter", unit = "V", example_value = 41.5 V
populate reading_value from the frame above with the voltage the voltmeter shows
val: 400 V
